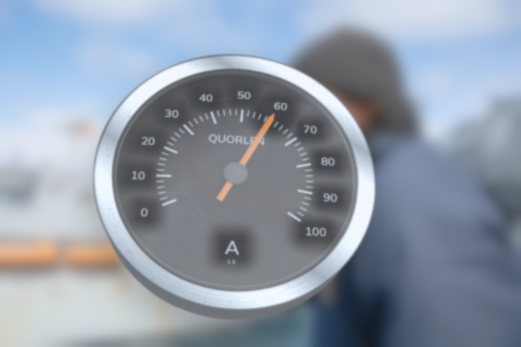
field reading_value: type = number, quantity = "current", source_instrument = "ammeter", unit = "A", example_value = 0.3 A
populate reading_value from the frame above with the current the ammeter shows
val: 60 A
